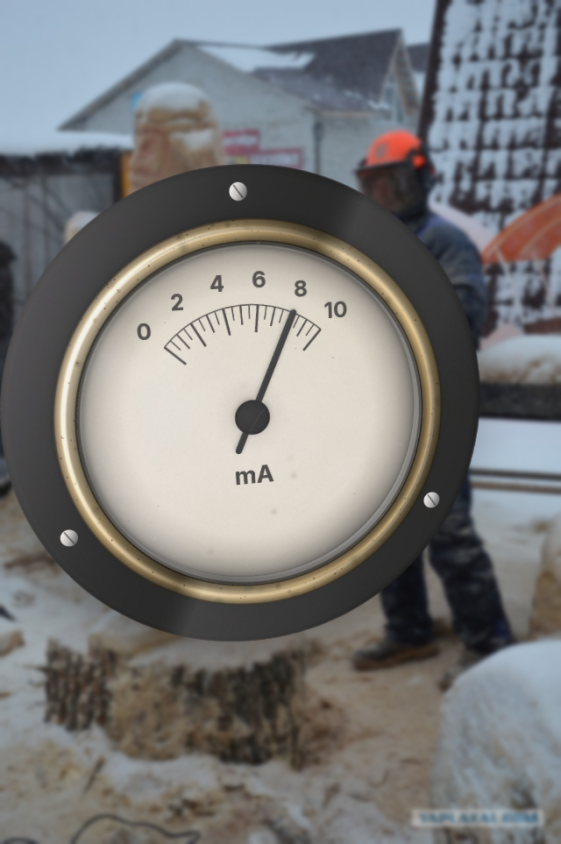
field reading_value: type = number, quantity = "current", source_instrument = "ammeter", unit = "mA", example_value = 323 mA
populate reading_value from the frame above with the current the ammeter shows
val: 8 mA
